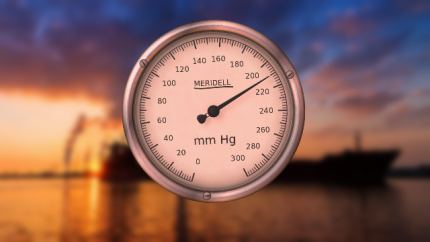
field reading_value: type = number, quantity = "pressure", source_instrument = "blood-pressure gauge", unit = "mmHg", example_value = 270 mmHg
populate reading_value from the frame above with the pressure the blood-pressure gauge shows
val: 210 mmHg
